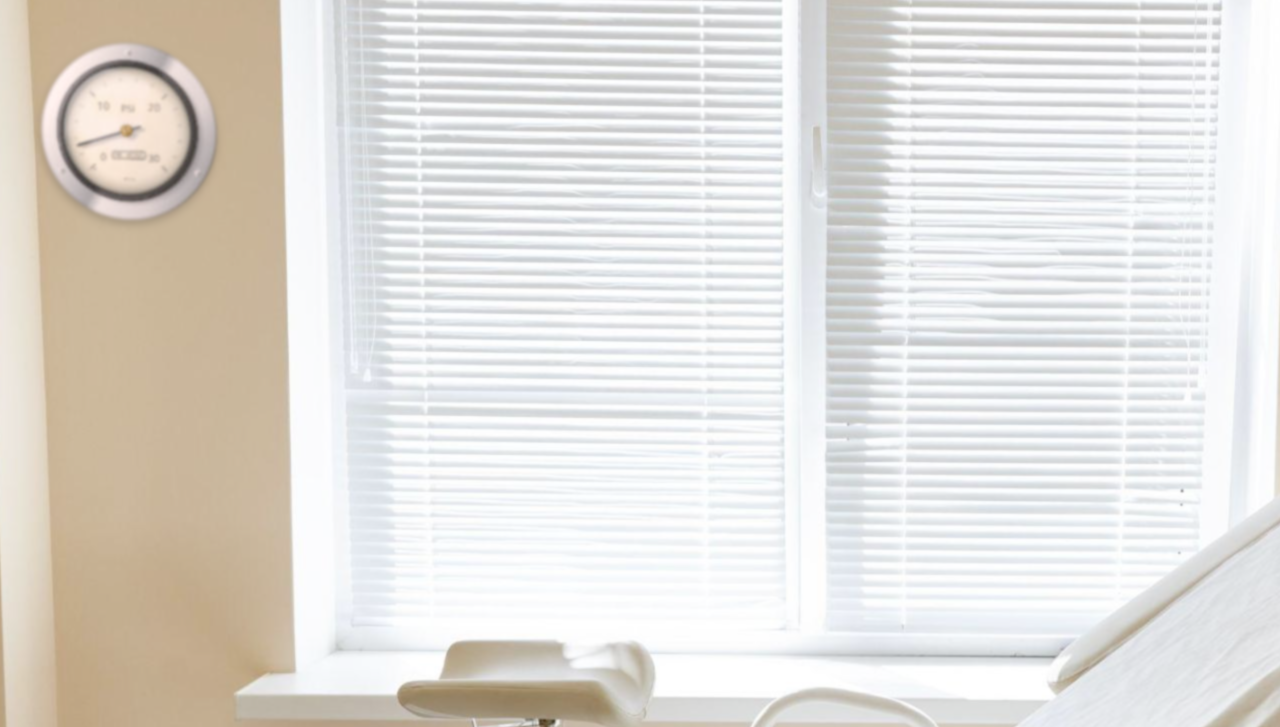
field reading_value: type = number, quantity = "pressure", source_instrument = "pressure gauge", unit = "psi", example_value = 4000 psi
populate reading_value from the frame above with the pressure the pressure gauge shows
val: 3 psi
